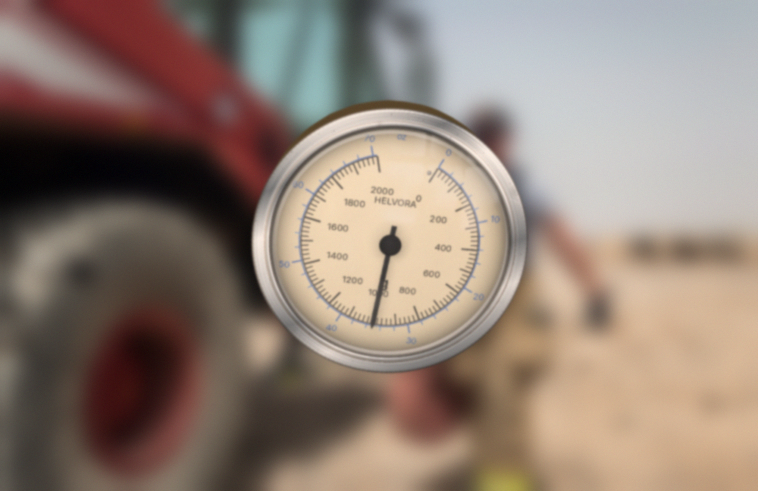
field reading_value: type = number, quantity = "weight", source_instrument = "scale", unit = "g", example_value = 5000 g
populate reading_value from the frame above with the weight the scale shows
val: 1000 g
